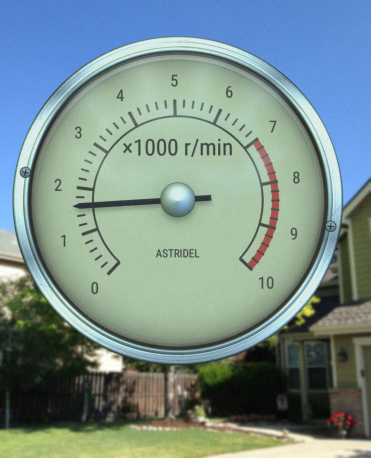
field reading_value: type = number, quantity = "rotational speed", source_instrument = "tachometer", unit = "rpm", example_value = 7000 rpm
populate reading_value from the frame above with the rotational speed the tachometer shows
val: 1600 rpm
